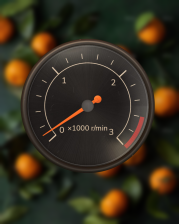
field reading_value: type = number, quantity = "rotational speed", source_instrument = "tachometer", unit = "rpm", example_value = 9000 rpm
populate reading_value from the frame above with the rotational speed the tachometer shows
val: 100 rpm
